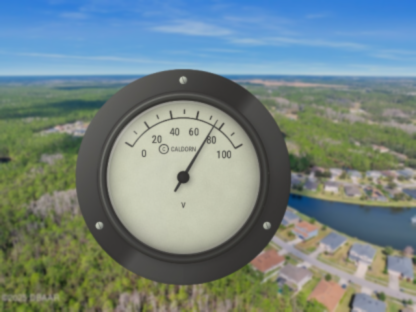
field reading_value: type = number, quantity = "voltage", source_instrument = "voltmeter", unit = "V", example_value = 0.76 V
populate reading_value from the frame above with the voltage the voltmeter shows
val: 75 V
